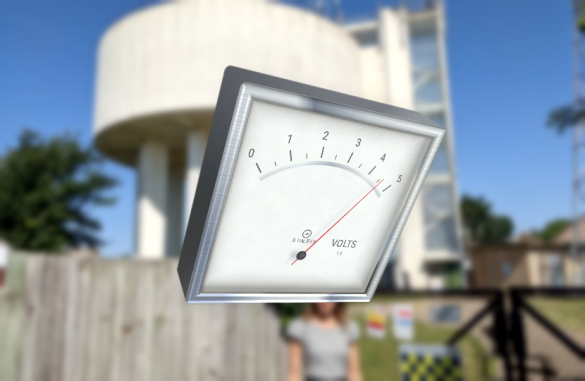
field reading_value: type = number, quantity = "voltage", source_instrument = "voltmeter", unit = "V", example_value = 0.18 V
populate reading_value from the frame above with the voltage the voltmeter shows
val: 4.5 V
